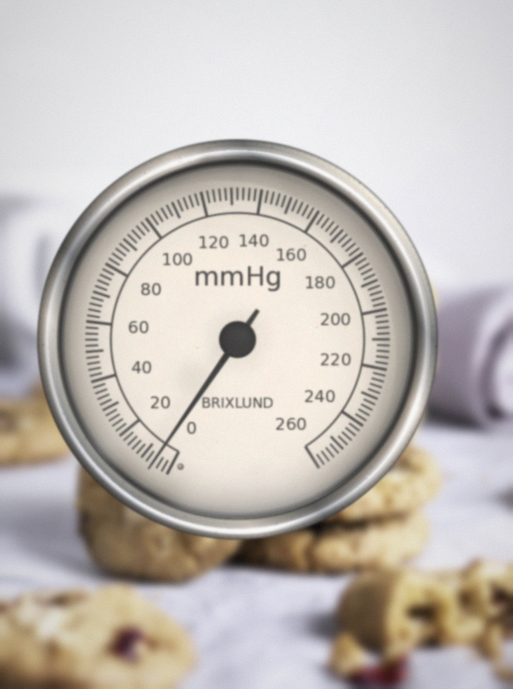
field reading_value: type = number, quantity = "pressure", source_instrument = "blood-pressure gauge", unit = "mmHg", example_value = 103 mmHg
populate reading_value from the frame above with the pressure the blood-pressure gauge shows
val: 6 mmHg
